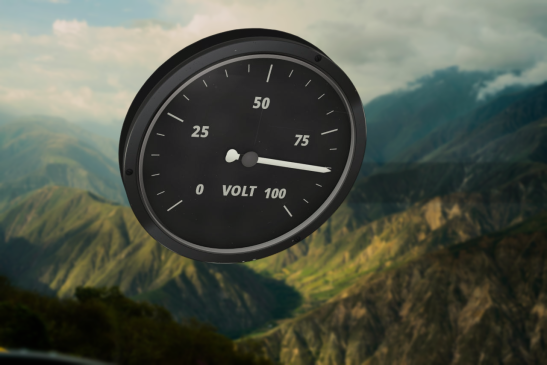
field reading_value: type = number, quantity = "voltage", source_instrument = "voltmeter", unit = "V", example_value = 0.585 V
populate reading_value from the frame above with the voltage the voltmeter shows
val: 85 V
